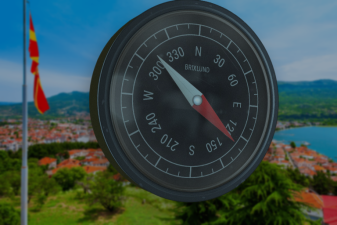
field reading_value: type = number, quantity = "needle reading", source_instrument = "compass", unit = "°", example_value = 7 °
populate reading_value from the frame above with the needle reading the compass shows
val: 130 °
